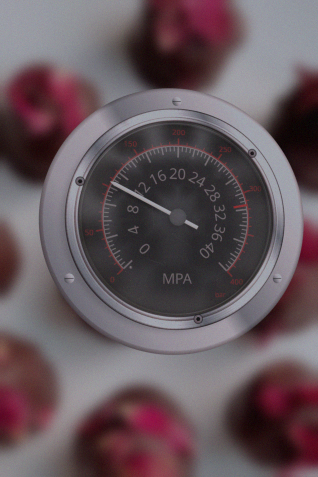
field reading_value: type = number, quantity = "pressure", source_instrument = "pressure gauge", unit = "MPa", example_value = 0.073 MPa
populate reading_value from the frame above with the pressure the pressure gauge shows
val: 10.5 MPa
